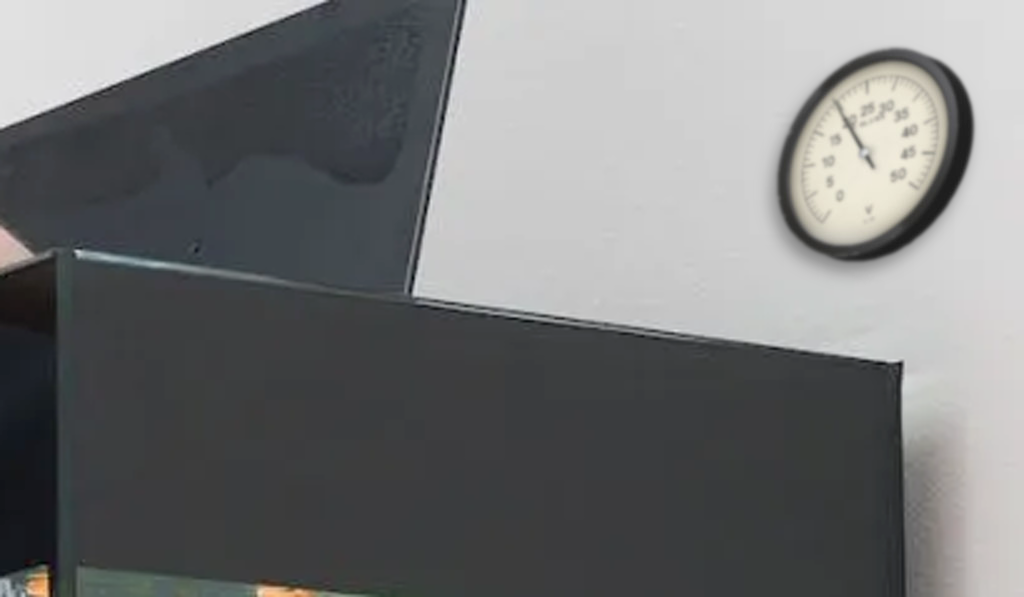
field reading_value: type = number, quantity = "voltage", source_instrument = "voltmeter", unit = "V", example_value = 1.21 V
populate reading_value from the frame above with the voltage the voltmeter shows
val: 20 V
